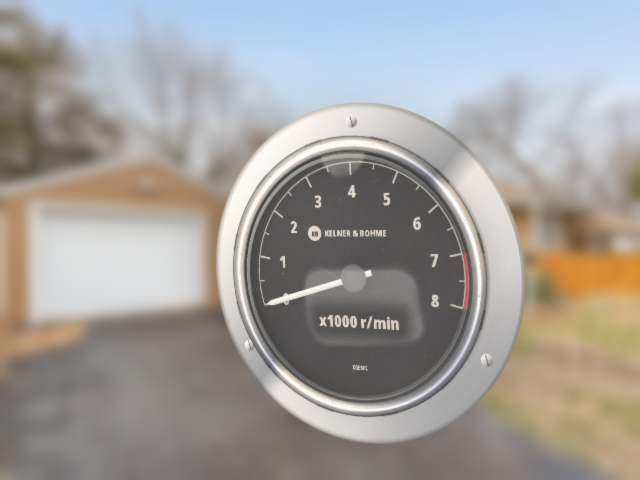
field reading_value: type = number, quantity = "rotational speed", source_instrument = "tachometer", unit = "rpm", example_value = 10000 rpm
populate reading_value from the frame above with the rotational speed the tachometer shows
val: 0 rpm
